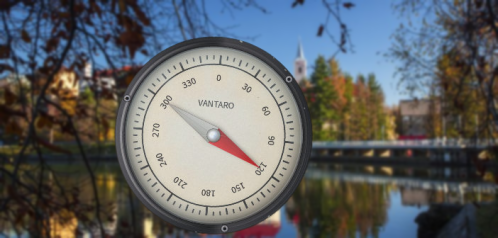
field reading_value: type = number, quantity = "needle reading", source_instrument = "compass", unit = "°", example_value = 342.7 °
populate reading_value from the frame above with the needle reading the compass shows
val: 120 °
